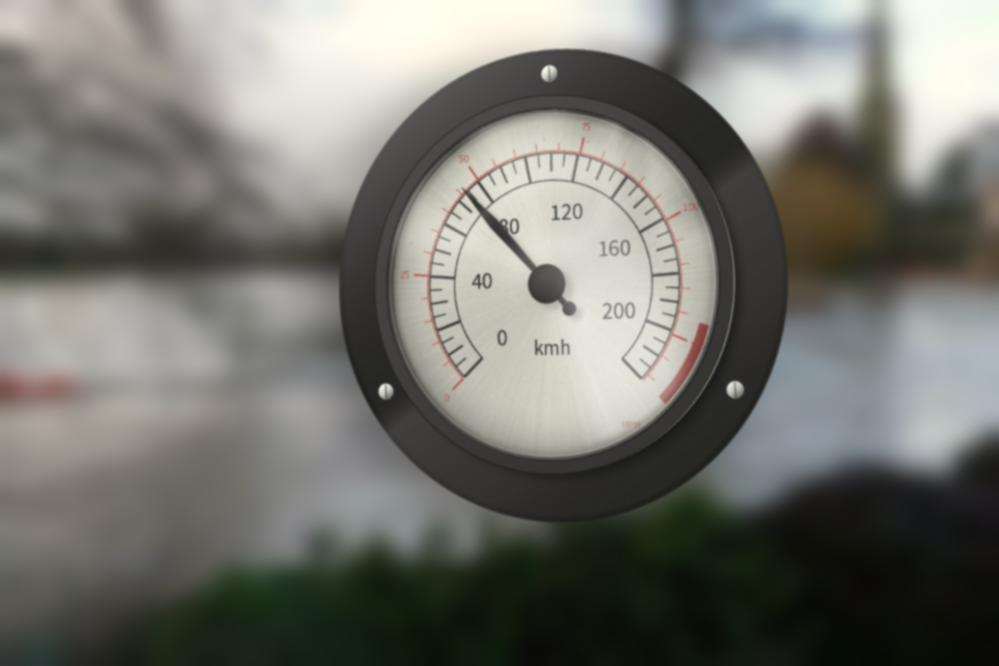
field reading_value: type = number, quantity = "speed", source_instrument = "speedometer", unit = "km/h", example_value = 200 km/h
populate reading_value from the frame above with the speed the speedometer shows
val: 75 km/h
